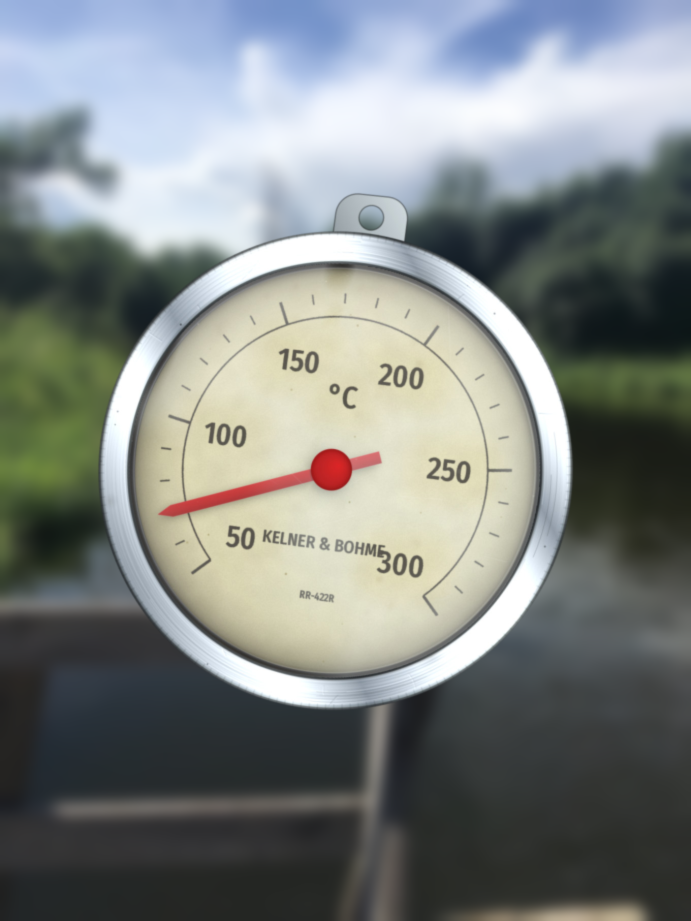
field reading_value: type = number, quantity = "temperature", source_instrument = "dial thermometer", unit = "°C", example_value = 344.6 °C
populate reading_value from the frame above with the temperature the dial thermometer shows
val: 70 °C
